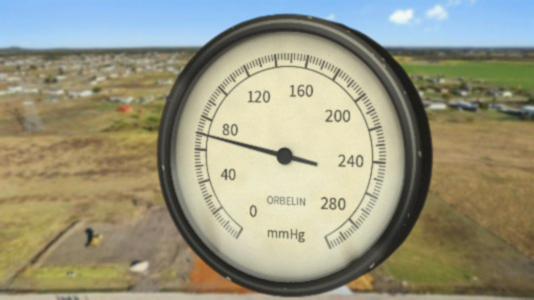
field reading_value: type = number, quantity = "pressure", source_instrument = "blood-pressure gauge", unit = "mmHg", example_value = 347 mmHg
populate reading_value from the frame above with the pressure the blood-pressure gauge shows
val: 70 mmHg
